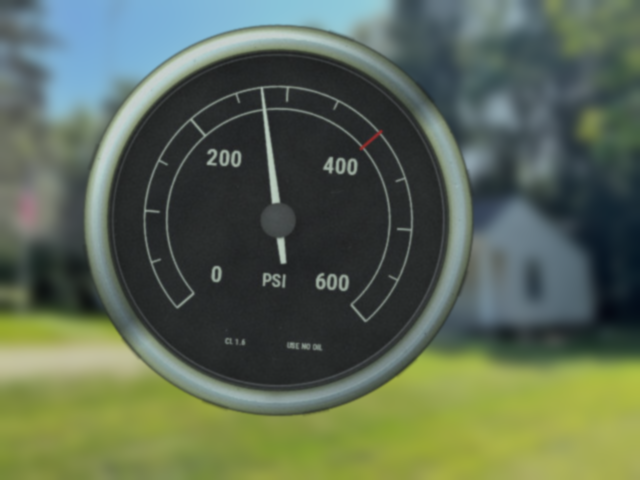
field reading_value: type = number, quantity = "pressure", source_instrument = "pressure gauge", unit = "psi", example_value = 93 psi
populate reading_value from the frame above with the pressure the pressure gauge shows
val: 275 psi
